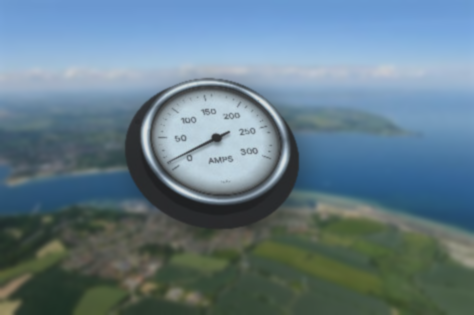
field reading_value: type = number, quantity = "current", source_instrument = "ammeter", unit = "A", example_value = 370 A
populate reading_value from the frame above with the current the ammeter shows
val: 10 A
